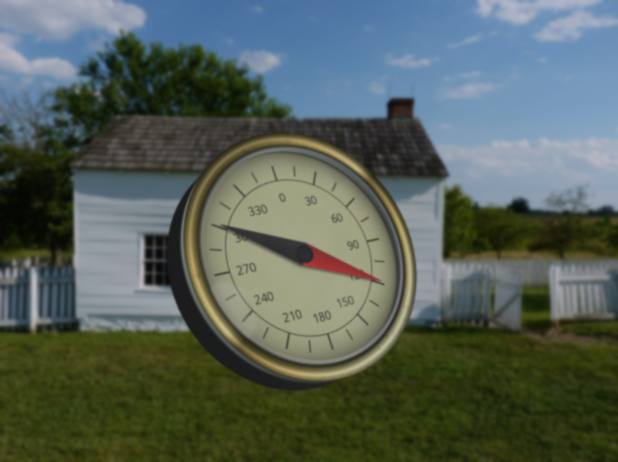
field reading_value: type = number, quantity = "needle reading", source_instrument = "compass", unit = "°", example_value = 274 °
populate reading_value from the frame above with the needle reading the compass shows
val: 120 °
